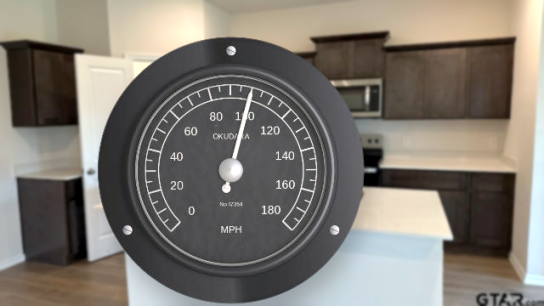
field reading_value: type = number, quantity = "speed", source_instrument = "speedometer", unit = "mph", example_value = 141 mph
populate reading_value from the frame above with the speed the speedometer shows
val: 100 mph
